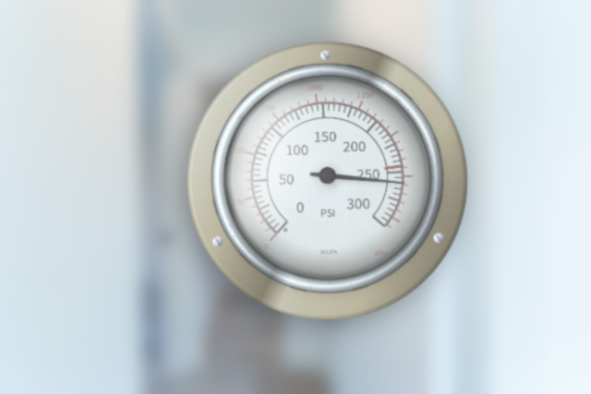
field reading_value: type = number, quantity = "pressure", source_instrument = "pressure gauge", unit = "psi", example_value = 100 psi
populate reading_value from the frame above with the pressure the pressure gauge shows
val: 260 psi
